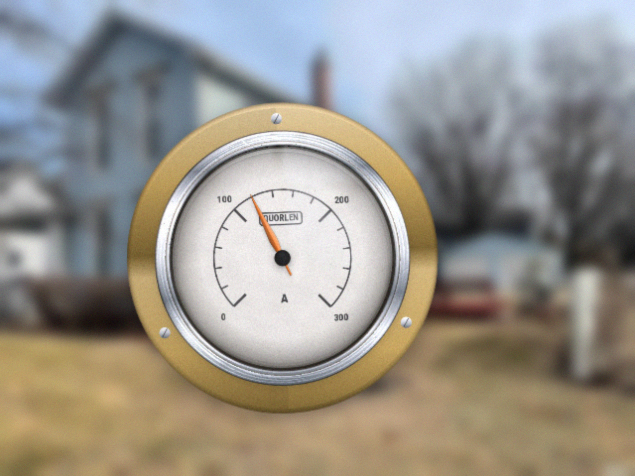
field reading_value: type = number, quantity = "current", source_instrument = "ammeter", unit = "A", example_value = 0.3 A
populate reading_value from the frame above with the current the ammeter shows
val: 120 A
